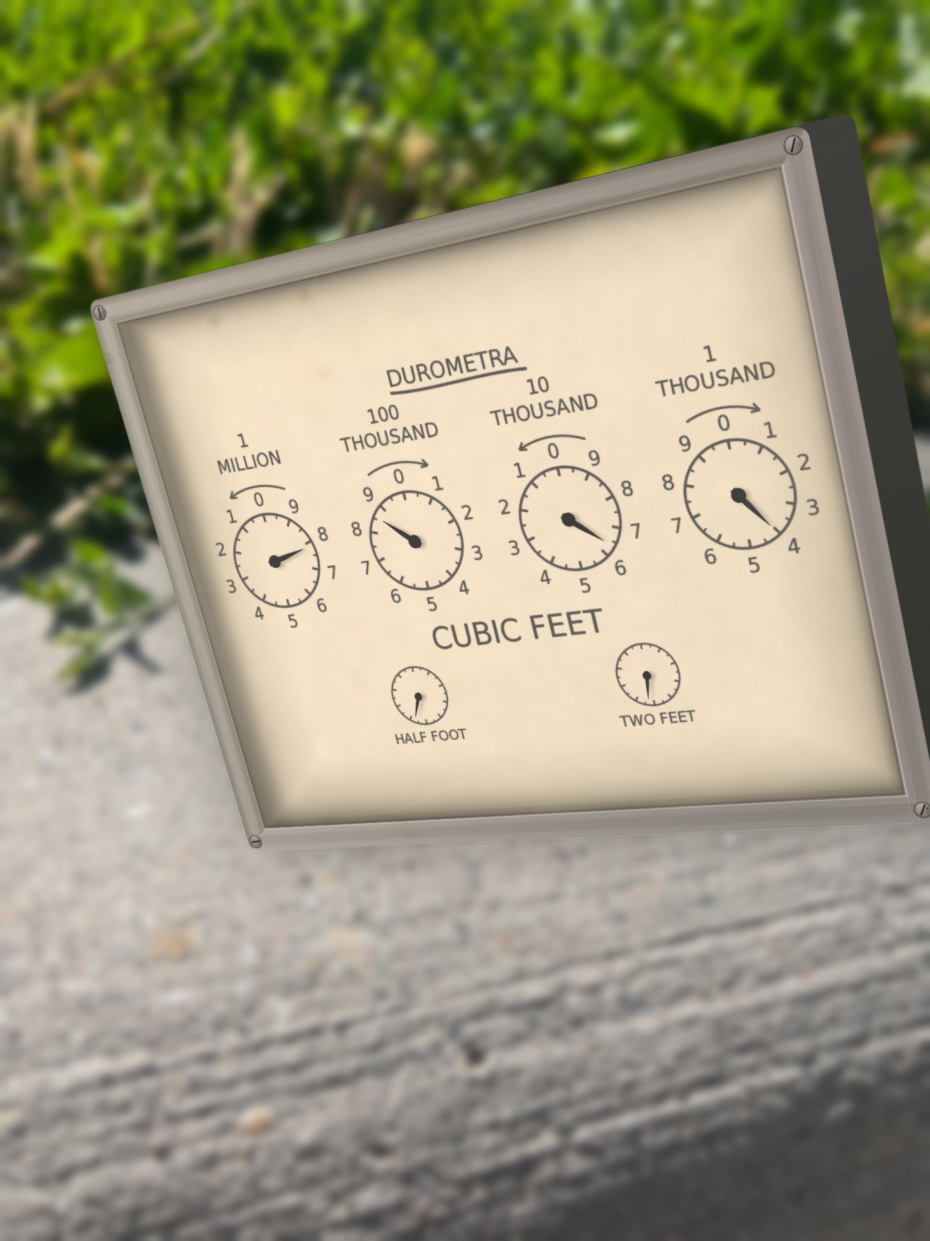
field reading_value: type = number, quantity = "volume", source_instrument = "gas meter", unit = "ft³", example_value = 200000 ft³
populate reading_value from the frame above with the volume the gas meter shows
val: 786400 ft³
